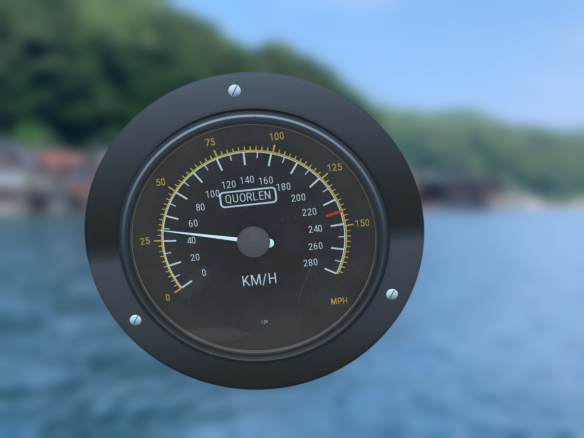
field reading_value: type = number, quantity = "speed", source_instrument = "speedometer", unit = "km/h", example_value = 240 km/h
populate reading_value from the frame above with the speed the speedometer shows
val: 50 km/h
